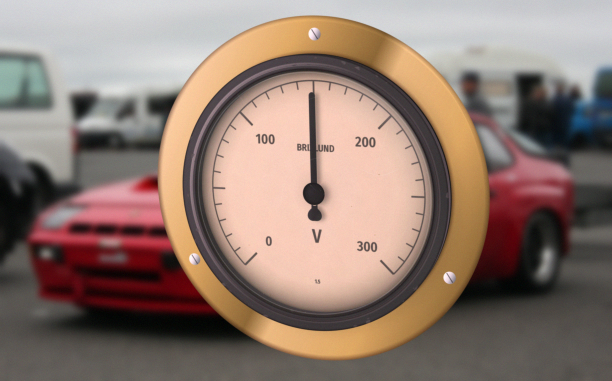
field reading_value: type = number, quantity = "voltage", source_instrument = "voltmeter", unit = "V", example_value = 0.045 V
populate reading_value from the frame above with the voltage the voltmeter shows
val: 150 V
